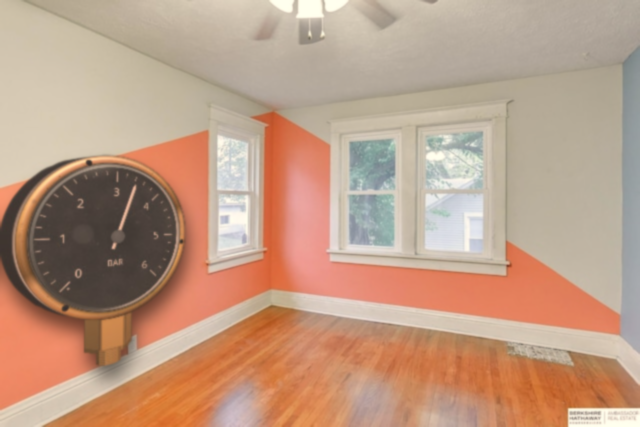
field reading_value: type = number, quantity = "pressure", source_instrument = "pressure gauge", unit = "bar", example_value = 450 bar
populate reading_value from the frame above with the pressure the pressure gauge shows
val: 3.4 bar
